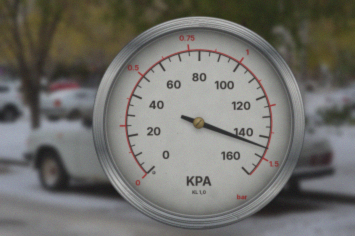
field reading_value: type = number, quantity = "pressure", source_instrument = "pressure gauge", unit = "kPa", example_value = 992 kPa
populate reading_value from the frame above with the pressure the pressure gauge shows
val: 145 kPa
